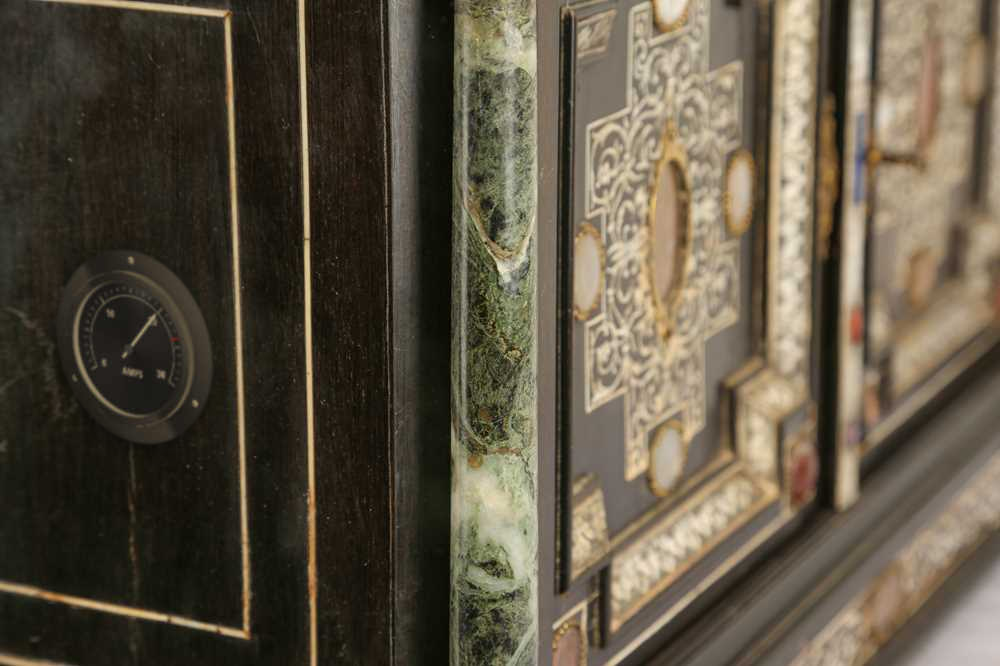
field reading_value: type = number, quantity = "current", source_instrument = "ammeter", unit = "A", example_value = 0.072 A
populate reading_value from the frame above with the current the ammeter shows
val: 20 A
